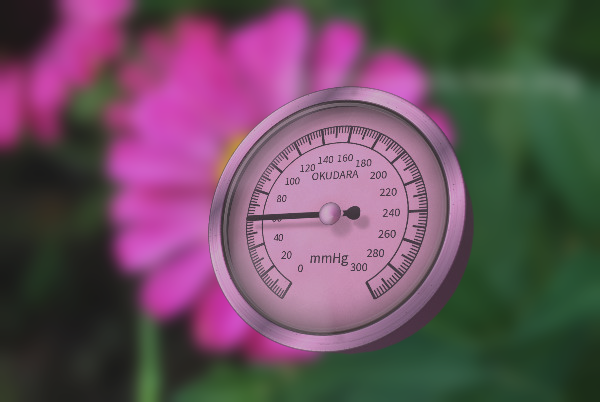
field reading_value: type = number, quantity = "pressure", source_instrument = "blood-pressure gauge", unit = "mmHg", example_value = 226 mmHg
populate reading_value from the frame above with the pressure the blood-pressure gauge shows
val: 60 mmHg
